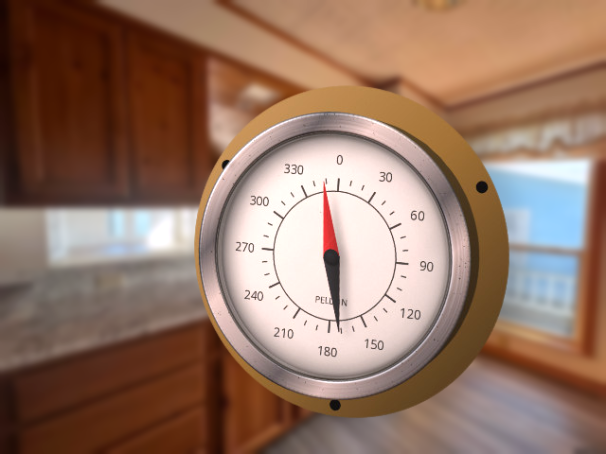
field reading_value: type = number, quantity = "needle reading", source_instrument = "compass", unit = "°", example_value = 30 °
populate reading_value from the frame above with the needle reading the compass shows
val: 350 °
